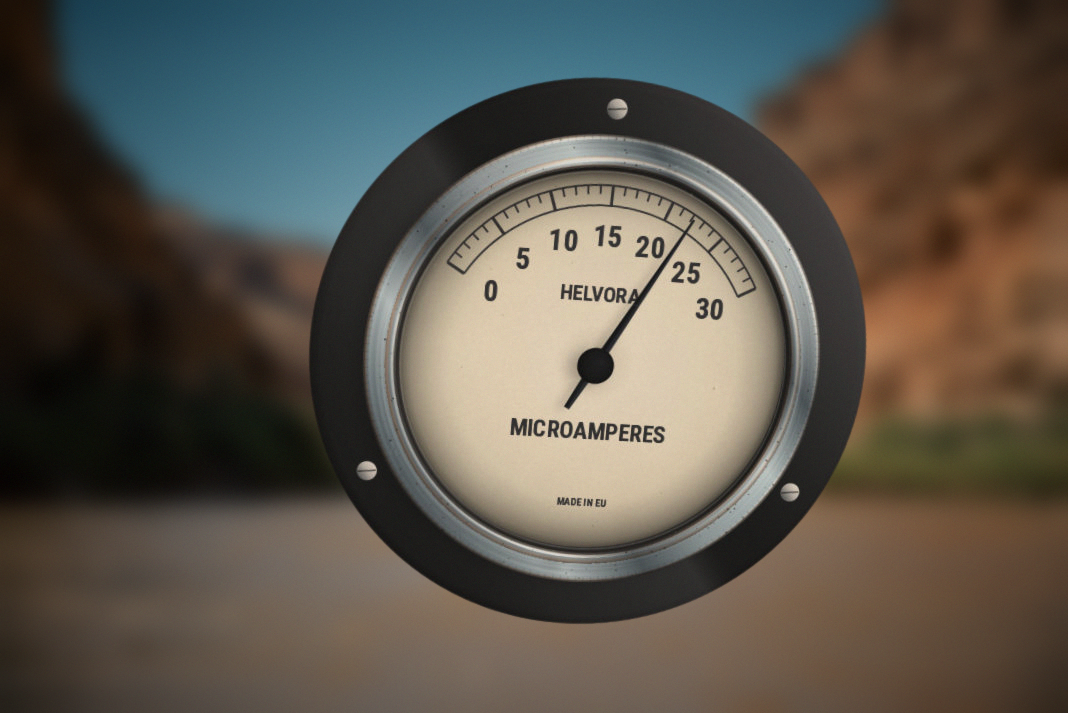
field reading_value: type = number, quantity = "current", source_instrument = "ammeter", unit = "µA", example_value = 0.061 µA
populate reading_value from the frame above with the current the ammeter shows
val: 22 µA
